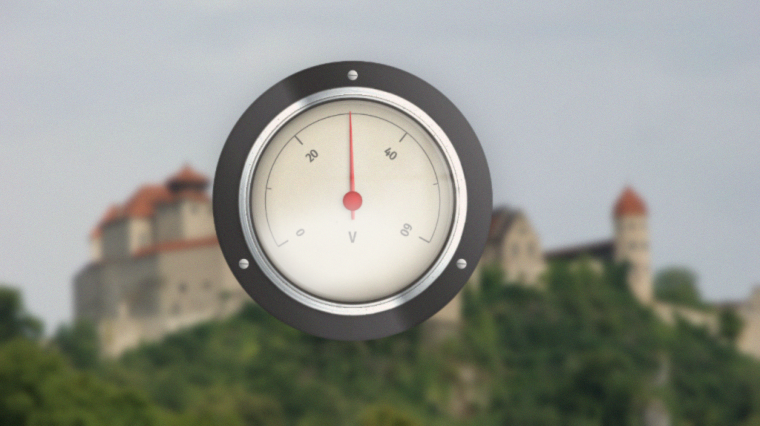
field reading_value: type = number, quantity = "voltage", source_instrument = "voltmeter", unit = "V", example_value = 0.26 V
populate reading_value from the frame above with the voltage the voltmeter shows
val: 30 V
